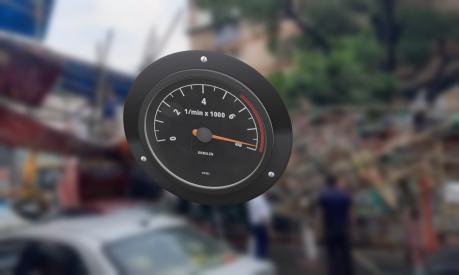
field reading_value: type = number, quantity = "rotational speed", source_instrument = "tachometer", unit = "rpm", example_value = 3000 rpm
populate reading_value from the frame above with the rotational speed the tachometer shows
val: 7750 rpm
